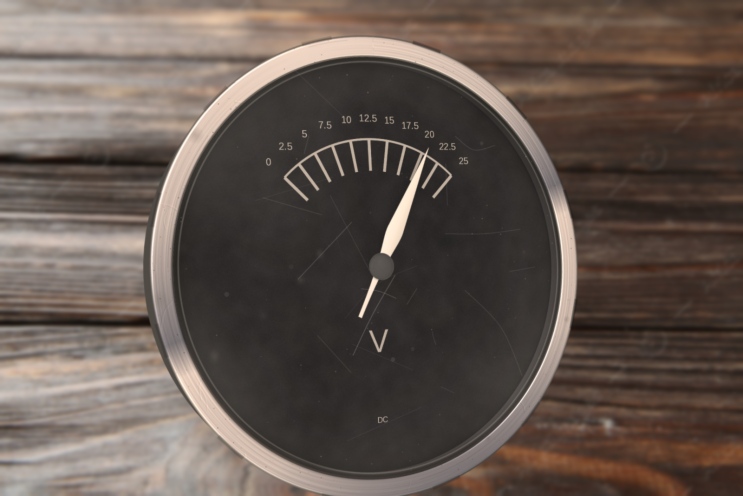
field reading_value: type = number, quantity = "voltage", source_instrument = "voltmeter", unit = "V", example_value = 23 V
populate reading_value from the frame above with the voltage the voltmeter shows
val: 20 V
